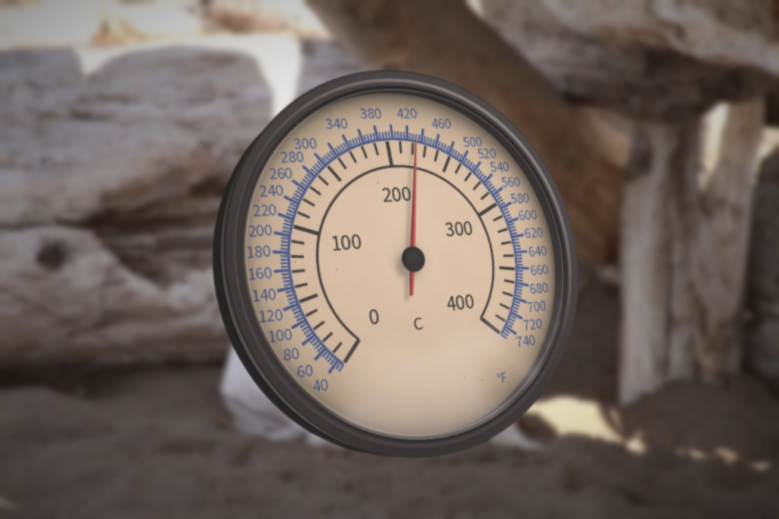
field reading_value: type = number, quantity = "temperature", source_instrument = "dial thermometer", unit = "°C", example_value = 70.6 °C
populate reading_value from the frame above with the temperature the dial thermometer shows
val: 220 °C
